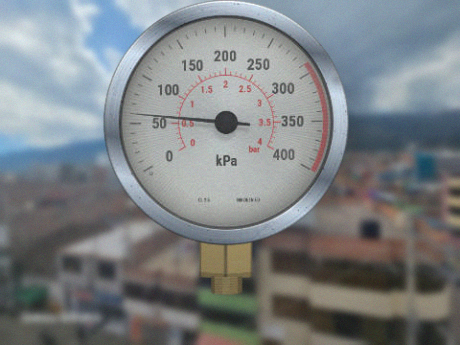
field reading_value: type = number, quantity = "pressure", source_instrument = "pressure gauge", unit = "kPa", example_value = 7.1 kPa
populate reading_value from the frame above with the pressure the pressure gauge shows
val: 60 kPa
